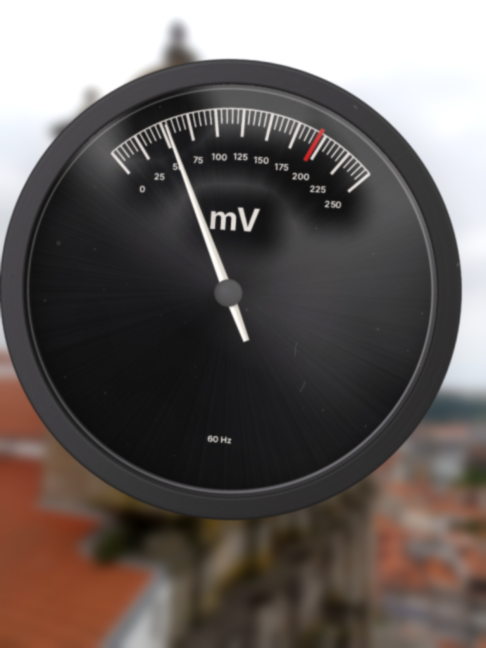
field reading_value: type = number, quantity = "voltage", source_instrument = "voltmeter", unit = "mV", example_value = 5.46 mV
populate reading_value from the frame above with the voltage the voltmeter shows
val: 55 mV
